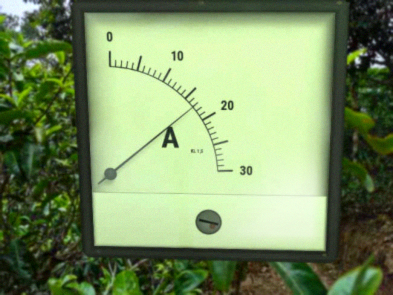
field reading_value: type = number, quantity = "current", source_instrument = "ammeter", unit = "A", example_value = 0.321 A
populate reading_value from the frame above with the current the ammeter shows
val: 17 A
